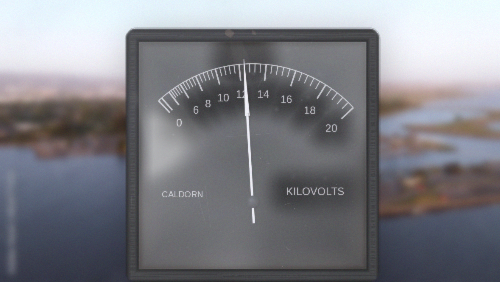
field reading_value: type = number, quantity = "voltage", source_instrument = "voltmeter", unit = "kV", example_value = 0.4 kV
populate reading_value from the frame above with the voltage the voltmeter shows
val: 12.4 kV
